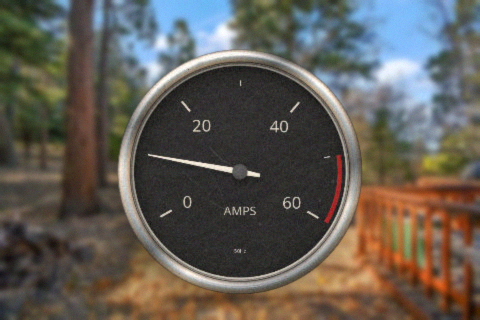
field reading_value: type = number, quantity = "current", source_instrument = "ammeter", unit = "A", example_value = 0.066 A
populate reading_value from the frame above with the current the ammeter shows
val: 10 A
